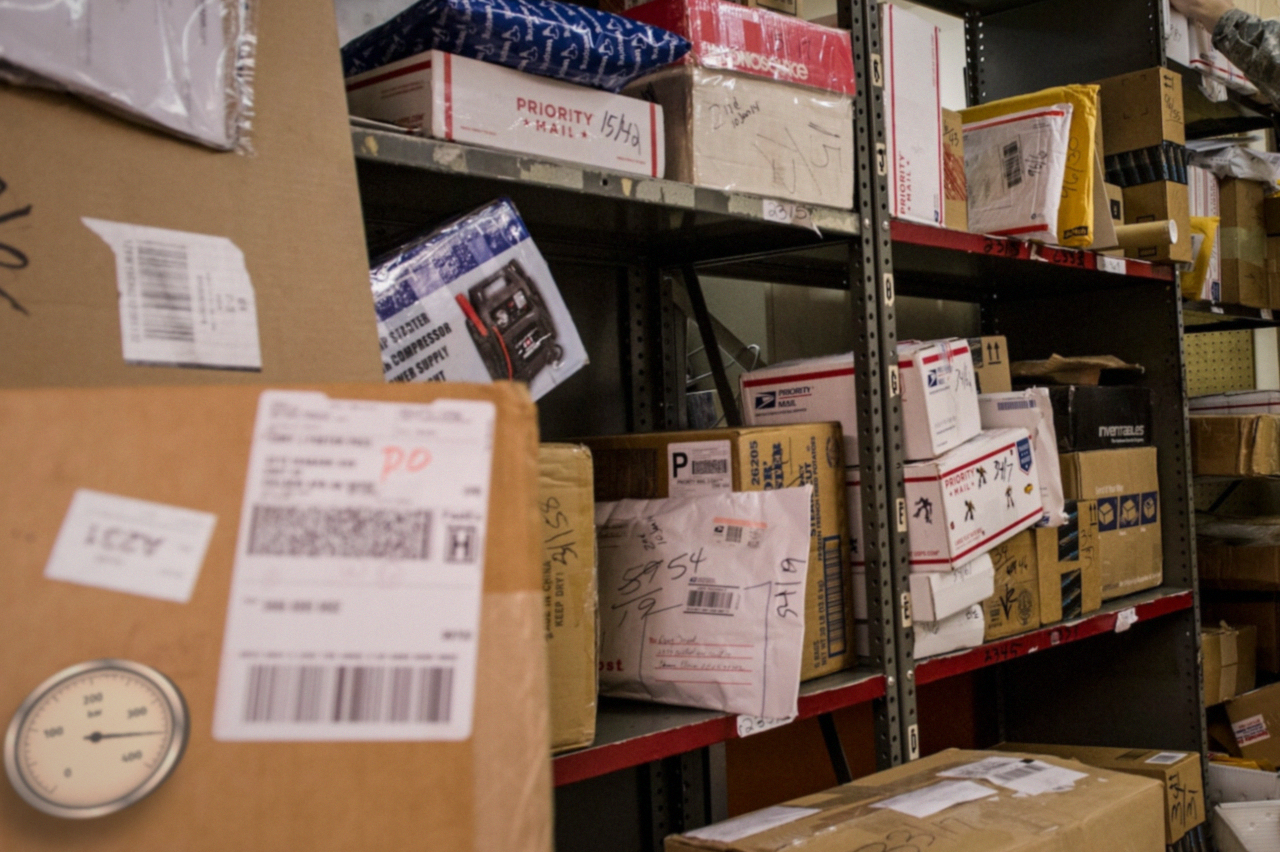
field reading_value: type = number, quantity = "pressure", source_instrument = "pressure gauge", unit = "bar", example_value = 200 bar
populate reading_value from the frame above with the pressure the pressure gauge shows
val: 350 bar
